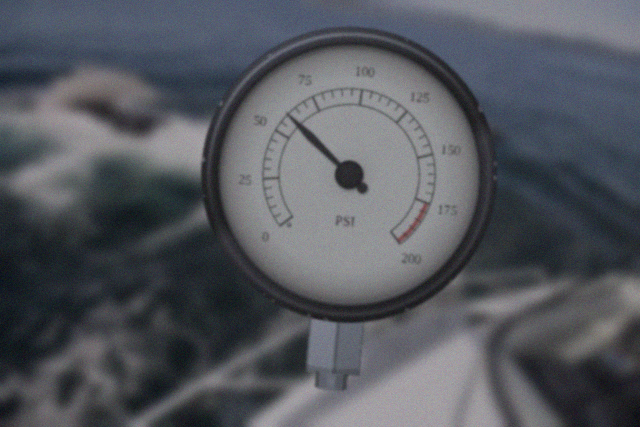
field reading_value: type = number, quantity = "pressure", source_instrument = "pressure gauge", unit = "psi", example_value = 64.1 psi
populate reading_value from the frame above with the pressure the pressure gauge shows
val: 60 psi
